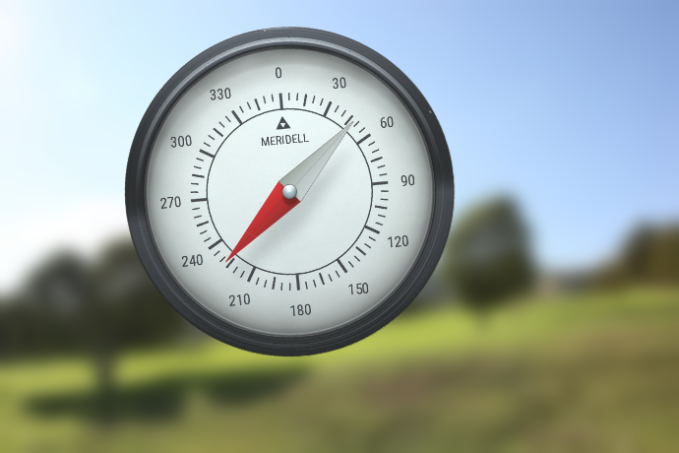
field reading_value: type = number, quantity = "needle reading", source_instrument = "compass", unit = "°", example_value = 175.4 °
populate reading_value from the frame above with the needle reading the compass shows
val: 227.5 °
